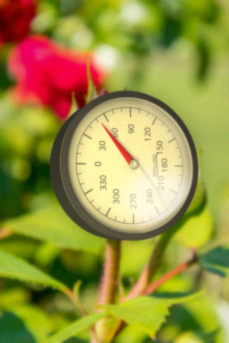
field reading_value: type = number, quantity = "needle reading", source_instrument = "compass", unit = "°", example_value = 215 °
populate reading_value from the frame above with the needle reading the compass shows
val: 50 °
